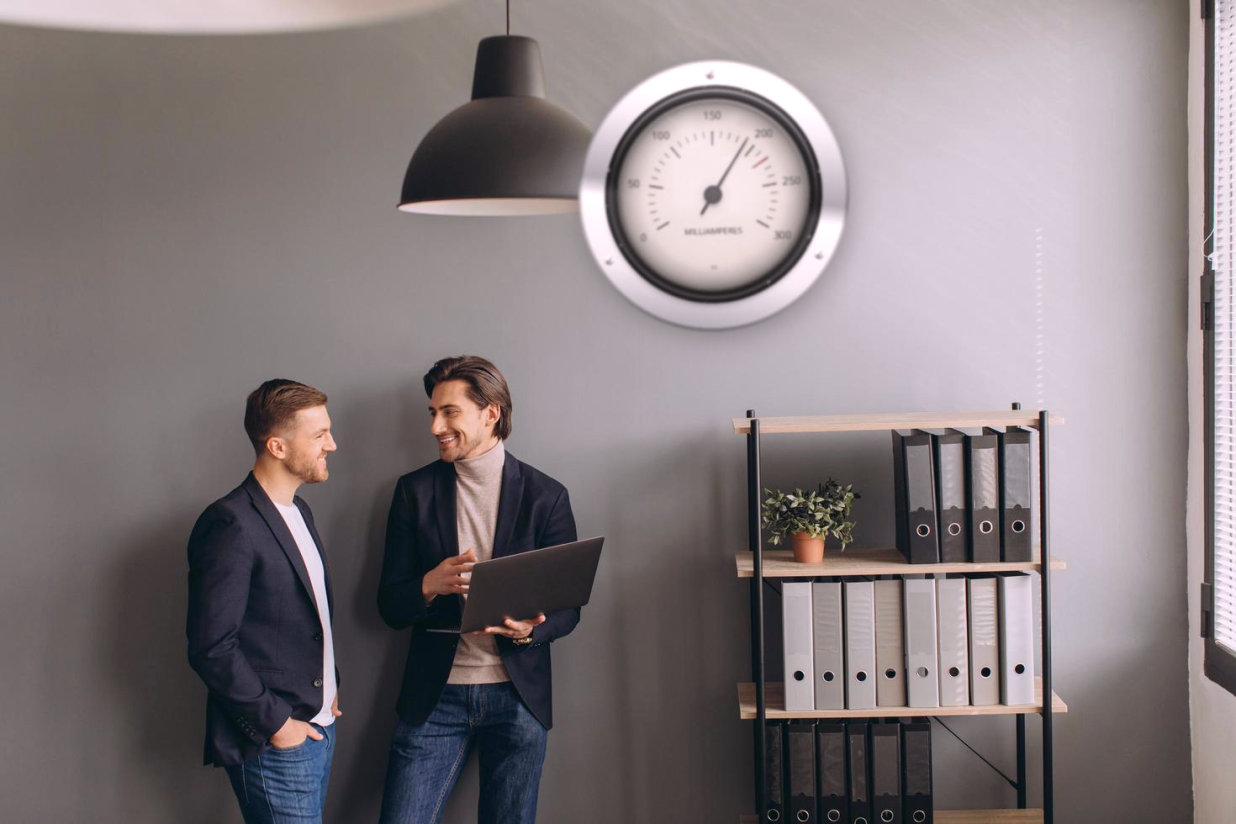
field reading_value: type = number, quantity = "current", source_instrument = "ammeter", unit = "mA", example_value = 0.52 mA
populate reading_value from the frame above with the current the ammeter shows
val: 190 mA
